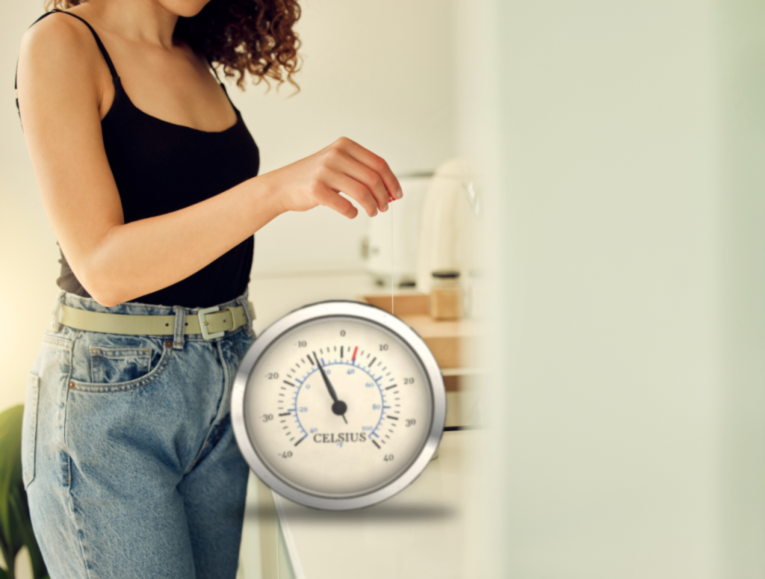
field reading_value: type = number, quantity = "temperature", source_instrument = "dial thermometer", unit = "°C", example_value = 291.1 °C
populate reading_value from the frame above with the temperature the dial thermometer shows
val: -8 °C
